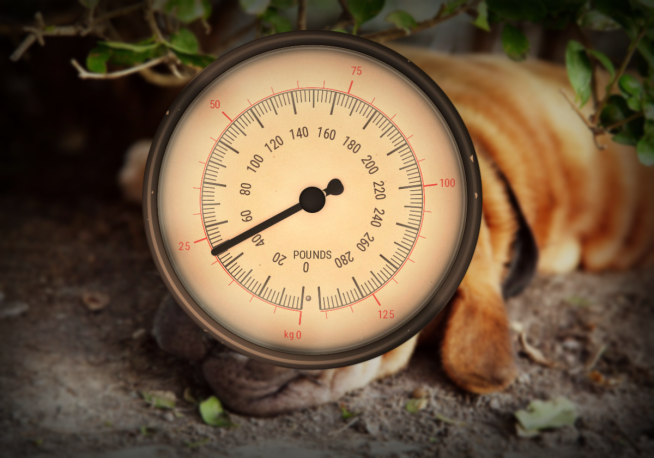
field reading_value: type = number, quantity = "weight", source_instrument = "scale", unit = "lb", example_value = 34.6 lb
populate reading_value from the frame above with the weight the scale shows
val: 48 lb
